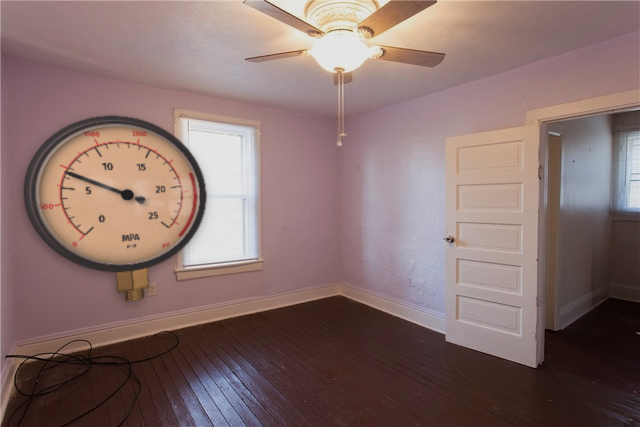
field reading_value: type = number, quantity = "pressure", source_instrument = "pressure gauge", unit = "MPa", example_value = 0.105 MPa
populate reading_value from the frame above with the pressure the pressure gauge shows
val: 6.5 MPa
